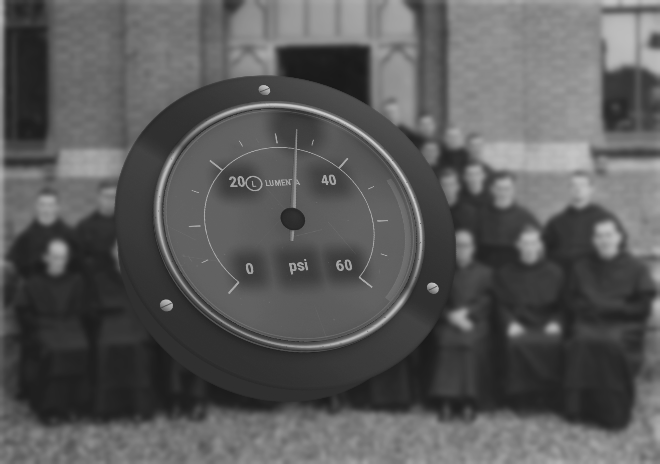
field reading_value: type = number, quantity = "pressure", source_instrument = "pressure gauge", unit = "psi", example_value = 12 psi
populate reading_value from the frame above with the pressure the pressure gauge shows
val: 32.5 psi
